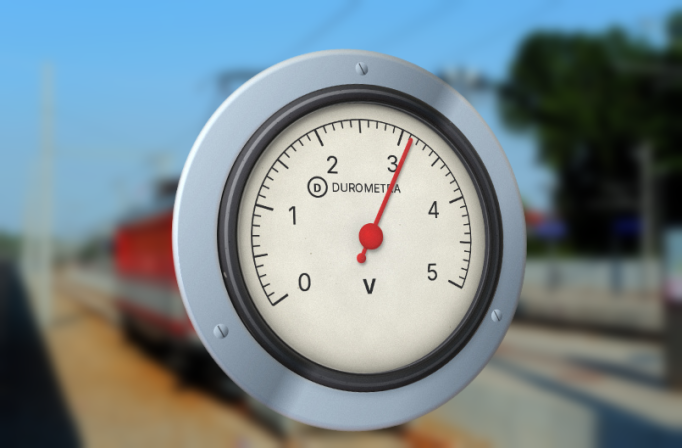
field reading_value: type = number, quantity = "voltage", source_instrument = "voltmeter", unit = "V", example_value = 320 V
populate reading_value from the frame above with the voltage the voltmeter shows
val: 3.1 V
